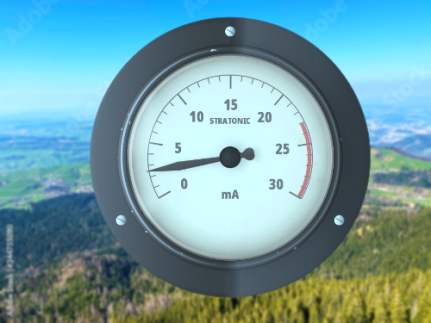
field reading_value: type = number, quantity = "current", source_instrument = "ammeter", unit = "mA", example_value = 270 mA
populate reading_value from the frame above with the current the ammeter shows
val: 2.5 mA
